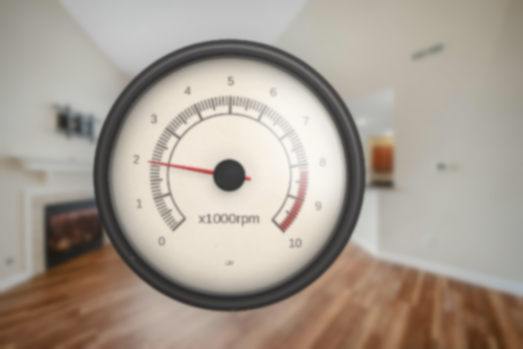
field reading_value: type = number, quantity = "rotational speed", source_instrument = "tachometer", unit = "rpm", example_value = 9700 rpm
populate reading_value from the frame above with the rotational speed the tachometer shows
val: 2000 rpm
